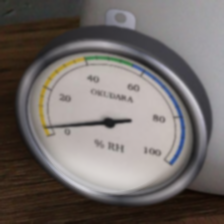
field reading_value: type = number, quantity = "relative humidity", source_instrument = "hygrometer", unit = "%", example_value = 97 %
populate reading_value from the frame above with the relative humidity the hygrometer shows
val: 4 %
